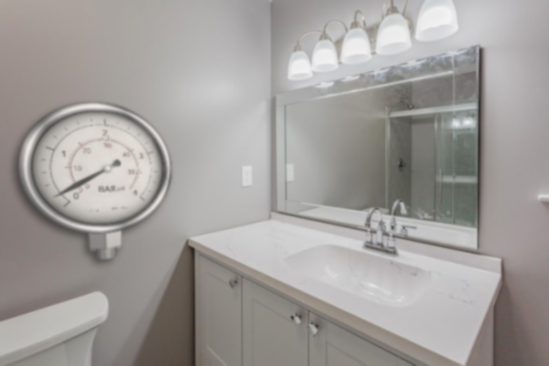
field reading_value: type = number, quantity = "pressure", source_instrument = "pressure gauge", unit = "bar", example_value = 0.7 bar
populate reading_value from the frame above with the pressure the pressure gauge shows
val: 0.2 bar
